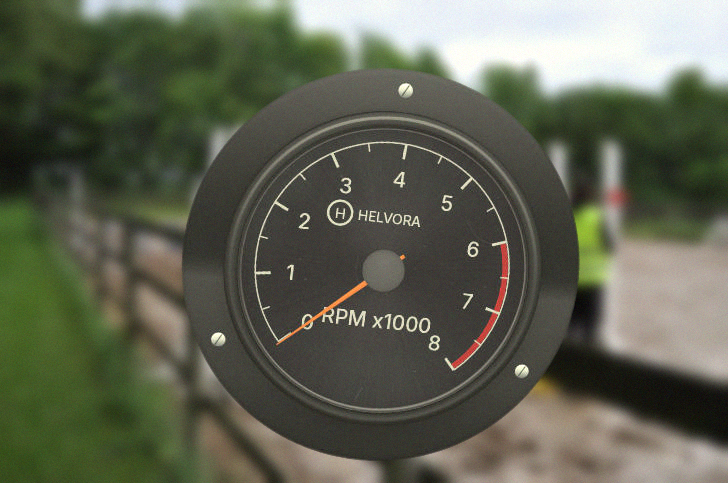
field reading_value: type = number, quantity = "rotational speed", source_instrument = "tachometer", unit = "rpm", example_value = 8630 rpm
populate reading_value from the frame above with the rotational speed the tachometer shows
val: 0 rpm
